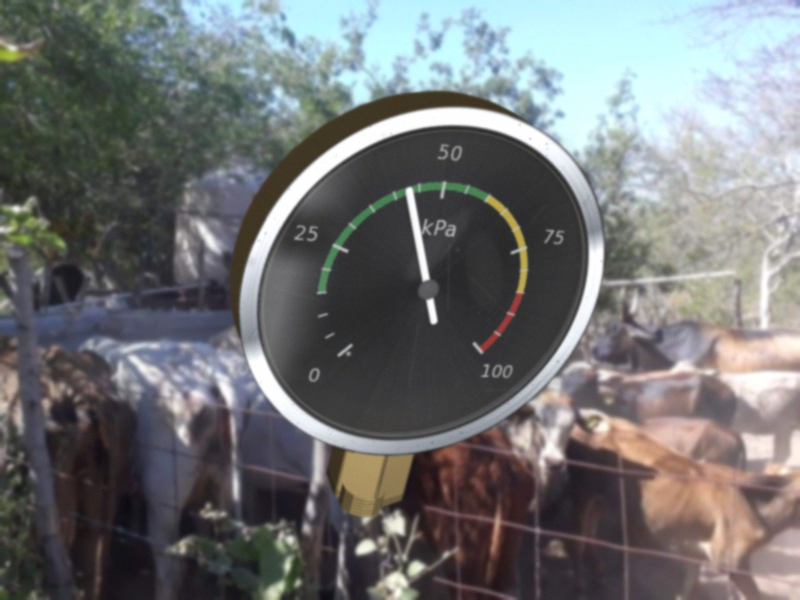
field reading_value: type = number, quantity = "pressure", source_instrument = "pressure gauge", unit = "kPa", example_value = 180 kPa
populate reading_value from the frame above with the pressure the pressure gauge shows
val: 42.5 kPa
